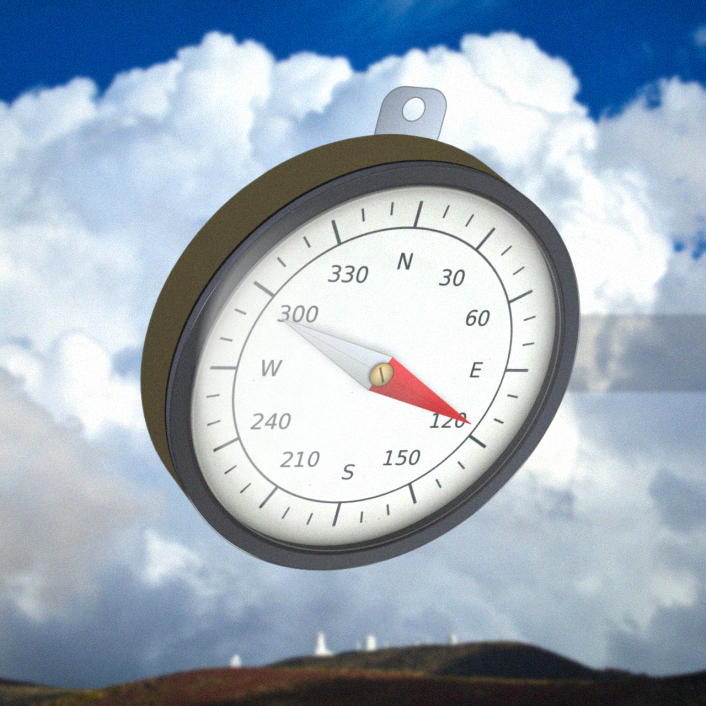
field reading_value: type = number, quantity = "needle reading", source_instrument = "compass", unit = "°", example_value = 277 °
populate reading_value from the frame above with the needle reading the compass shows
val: 115 °
